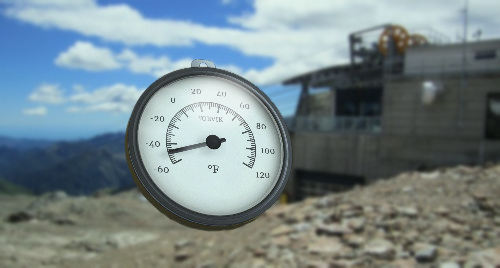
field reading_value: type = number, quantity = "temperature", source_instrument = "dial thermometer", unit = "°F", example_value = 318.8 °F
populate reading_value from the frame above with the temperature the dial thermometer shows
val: -50 °F
